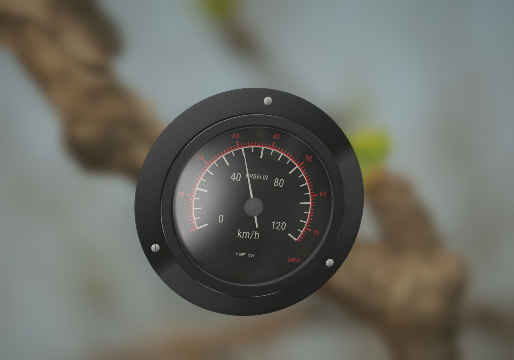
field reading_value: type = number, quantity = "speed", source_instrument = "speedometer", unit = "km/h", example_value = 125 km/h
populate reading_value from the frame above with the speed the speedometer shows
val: 50 km/h
